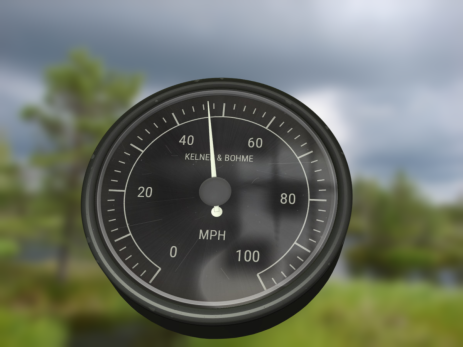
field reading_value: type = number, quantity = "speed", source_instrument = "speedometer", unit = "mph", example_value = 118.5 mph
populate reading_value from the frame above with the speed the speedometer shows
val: 47 mph
